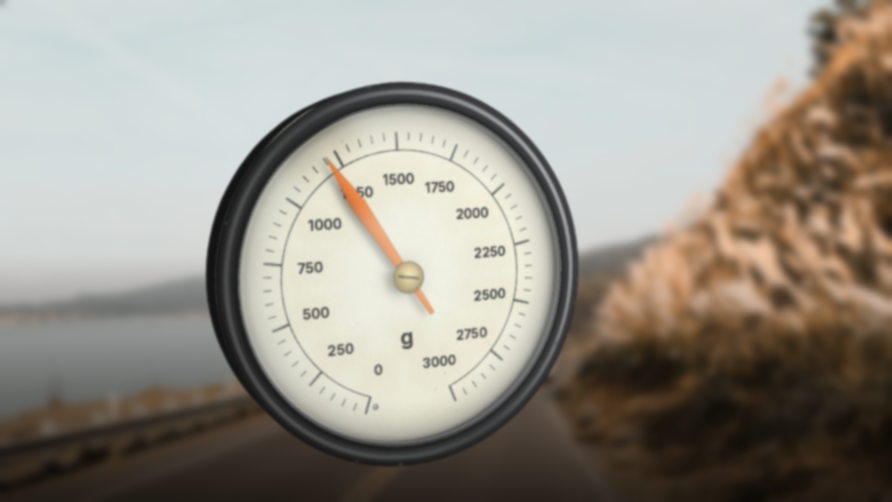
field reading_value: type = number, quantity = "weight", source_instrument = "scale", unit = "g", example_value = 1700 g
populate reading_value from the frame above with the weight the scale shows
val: 1200 g
